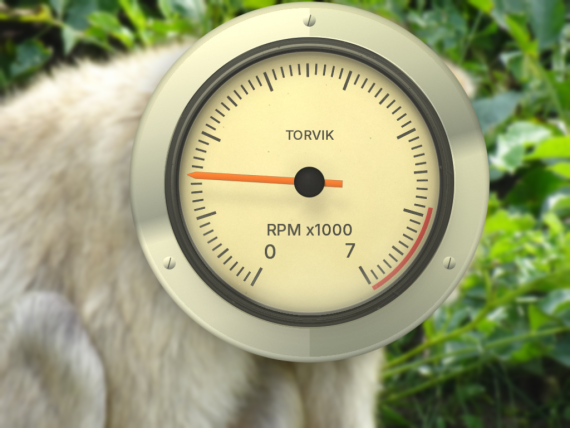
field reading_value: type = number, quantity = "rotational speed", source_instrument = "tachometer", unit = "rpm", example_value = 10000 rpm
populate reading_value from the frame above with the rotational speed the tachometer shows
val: 1500 rpm
